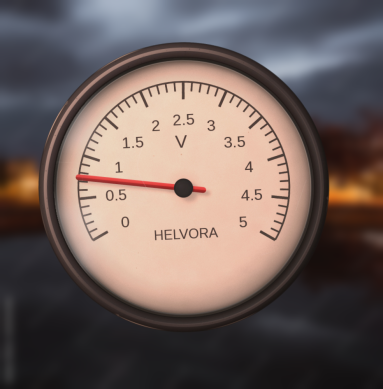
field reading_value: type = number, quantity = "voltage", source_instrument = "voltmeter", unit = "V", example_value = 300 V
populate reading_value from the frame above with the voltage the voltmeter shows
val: 0.75 V
